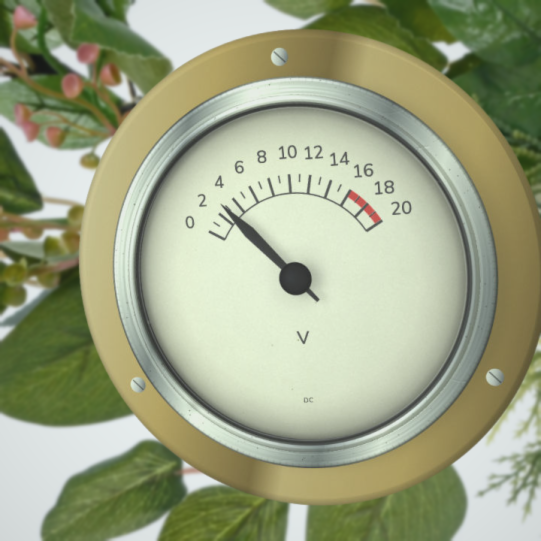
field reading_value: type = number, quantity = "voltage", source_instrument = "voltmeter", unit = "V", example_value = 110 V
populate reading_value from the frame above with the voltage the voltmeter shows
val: 3 V
